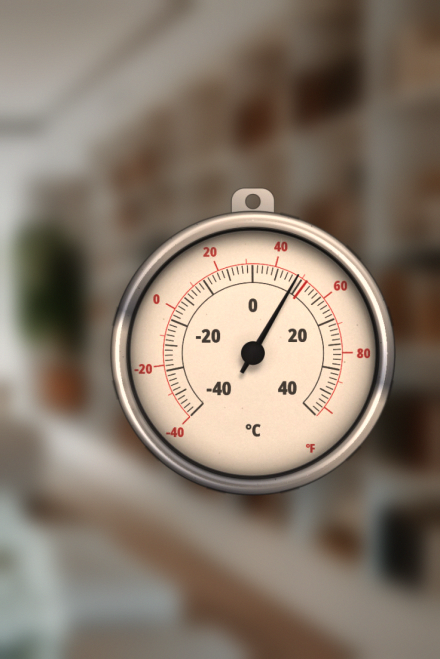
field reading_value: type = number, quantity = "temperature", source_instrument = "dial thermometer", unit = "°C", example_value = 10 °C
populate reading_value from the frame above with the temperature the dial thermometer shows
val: 9 °C
